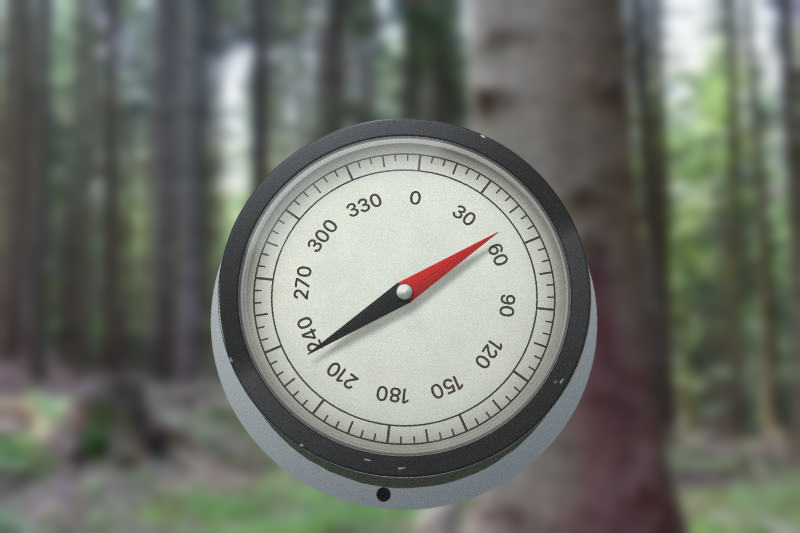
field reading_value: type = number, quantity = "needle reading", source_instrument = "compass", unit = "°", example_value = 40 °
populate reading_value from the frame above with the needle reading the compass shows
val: 50 °
